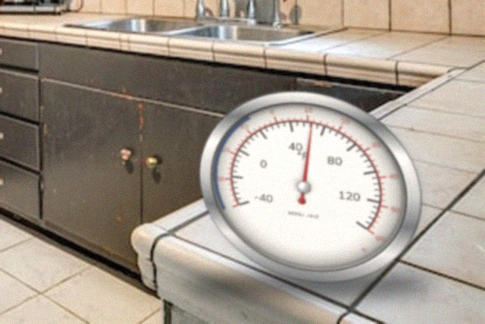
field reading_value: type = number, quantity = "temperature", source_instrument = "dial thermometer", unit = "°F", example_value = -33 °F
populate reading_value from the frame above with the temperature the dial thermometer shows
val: 52 °F
